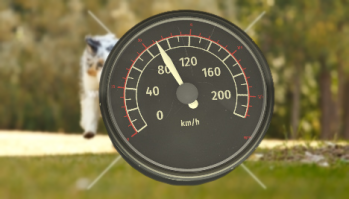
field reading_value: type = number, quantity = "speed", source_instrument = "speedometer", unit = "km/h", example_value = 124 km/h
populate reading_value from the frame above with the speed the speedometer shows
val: 90 km/h
